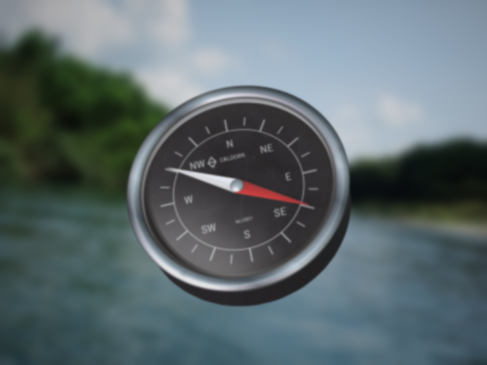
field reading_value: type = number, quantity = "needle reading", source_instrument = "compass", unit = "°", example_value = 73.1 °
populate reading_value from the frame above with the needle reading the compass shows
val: 120 °
